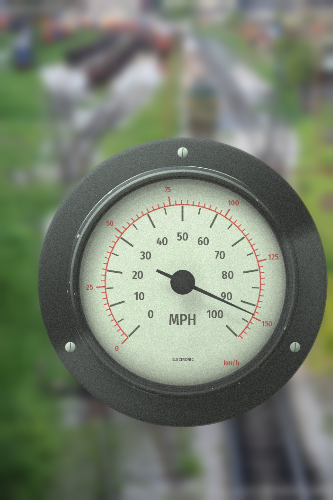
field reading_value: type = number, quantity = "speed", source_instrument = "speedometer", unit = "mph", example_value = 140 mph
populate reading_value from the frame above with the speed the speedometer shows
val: 92.5 mph
